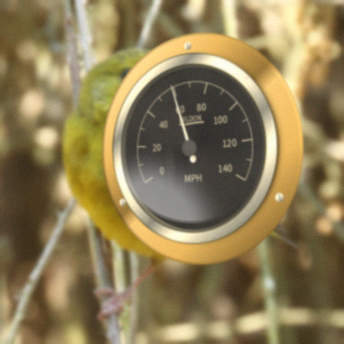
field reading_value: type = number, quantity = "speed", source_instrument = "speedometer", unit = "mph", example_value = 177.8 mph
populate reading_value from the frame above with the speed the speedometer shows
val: 60 mph
